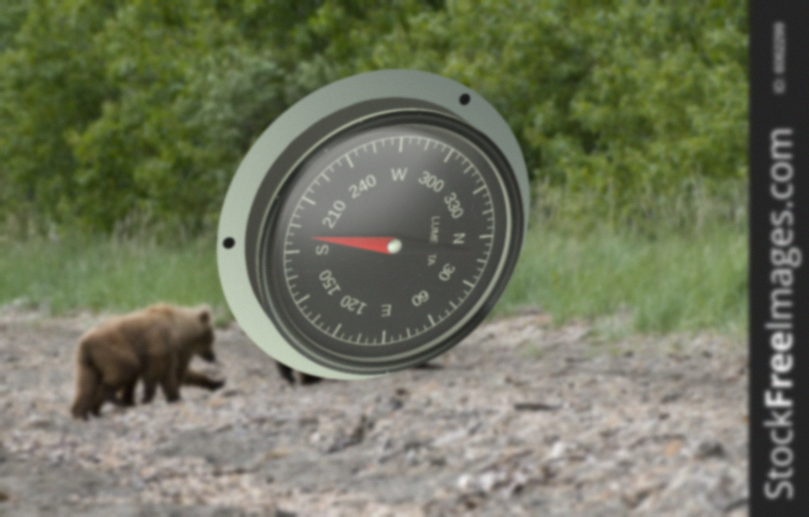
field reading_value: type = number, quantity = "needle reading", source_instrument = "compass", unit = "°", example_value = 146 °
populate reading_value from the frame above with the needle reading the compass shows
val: 190 °
